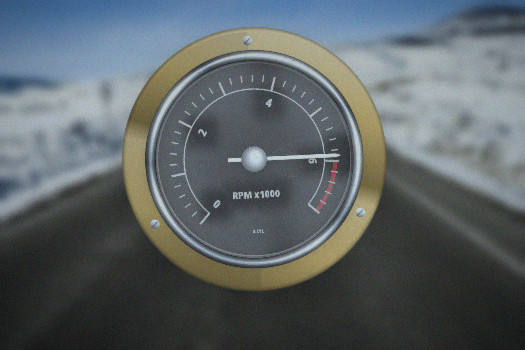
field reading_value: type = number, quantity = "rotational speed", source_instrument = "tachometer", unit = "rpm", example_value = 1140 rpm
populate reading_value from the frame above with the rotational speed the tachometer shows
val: 5900 rpm
